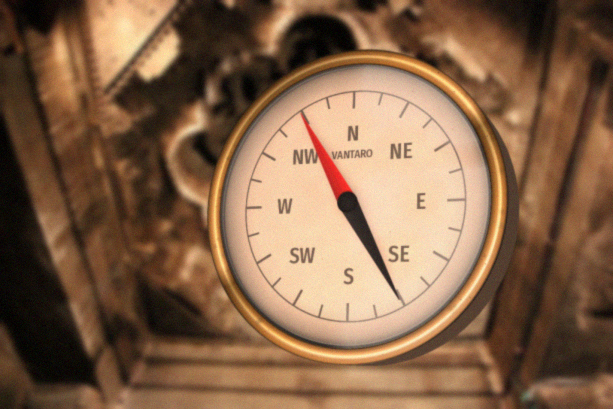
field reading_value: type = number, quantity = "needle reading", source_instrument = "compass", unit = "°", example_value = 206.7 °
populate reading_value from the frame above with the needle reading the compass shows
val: 330 °
